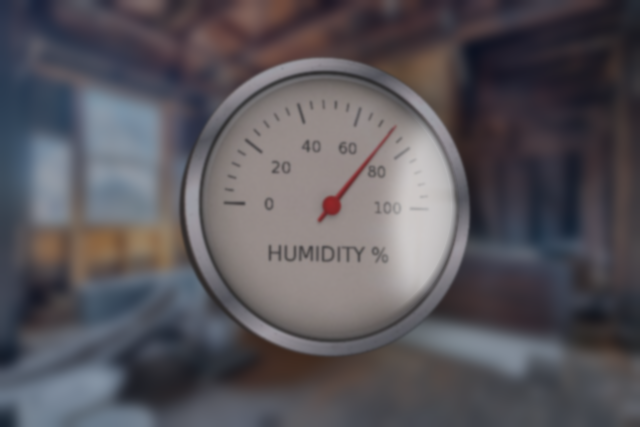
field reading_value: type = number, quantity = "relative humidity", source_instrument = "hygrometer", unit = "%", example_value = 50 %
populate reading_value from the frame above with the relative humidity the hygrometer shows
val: 72 %
